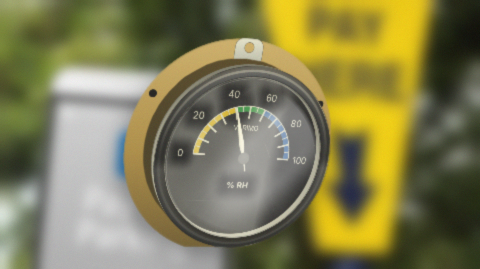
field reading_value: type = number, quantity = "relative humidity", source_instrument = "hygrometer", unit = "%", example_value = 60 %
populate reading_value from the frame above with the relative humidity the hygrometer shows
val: 40 %
